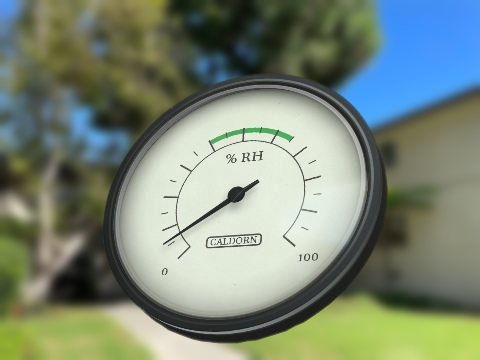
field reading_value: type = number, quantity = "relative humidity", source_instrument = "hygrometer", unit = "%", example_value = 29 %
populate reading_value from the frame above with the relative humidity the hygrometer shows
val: 5 %
